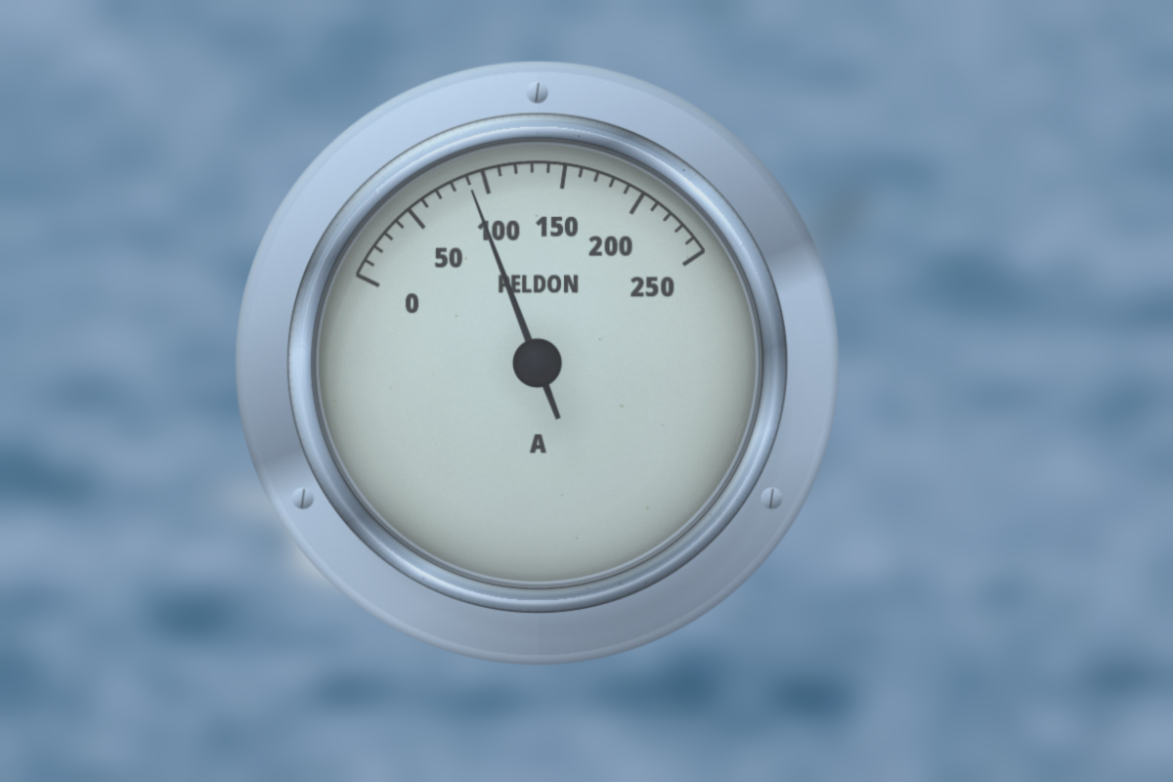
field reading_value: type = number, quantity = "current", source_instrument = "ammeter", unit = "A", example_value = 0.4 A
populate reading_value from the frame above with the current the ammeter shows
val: 90 A
